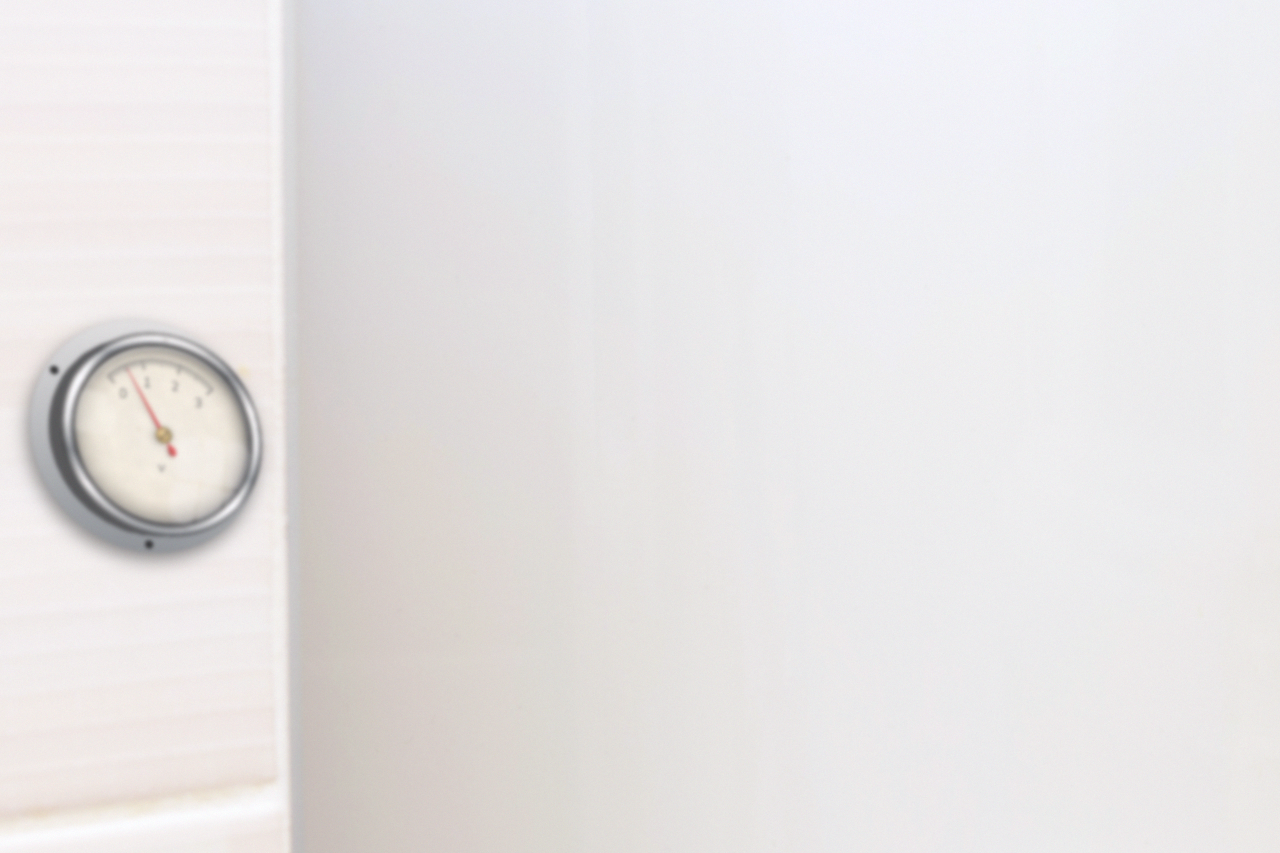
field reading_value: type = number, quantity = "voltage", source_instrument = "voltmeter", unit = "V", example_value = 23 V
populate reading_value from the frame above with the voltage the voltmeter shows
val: 0.5 V
